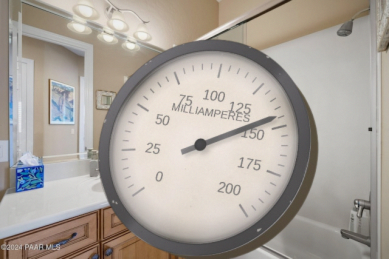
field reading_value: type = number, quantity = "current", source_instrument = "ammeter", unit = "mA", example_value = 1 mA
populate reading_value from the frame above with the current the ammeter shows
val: 145 mA
